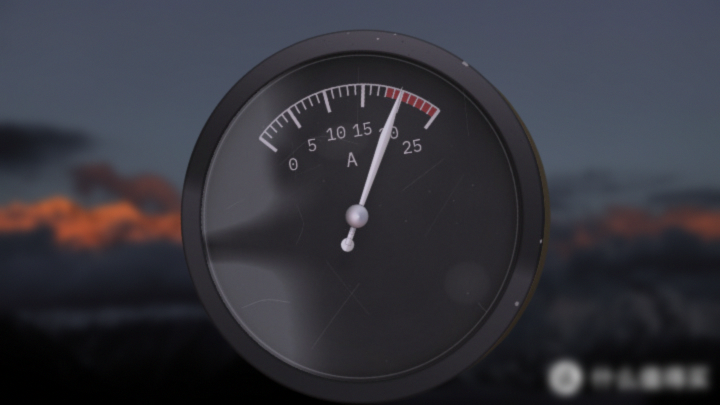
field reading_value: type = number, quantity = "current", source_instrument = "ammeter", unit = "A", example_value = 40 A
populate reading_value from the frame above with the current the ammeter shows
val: 20 A
